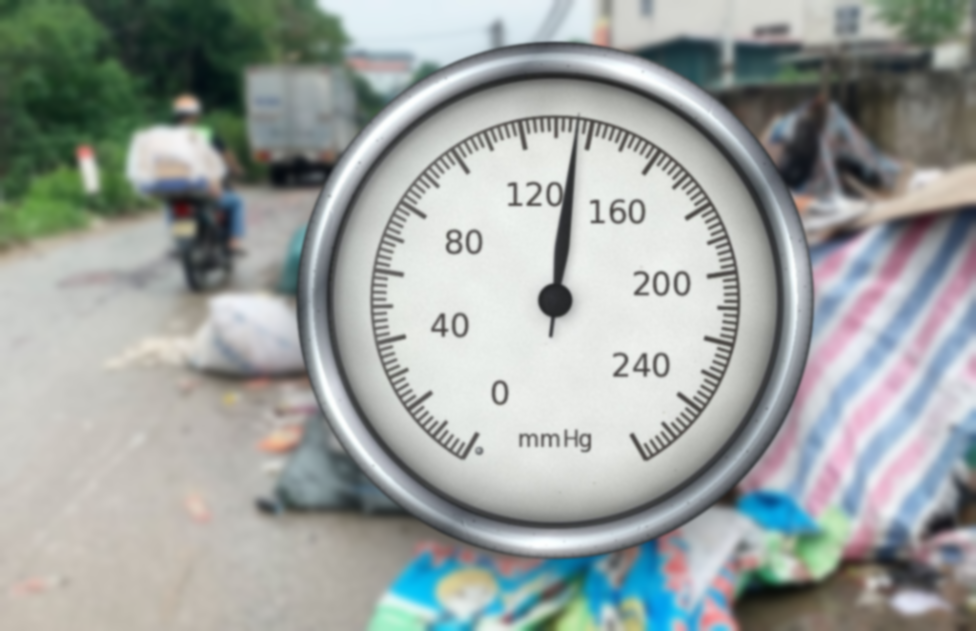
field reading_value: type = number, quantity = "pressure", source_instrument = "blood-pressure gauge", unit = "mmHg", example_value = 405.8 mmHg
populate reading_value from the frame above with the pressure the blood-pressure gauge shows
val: 136 mmHg
